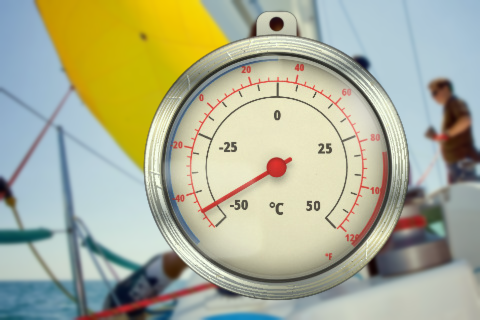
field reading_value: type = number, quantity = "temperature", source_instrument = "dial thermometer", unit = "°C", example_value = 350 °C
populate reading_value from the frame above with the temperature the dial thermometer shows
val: -45 °C
